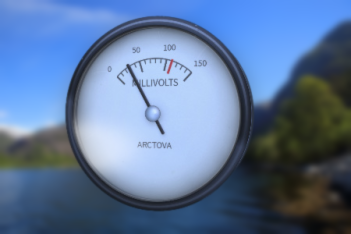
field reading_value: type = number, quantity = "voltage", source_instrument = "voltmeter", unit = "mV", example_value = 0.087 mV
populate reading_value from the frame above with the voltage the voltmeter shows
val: 30 mV
